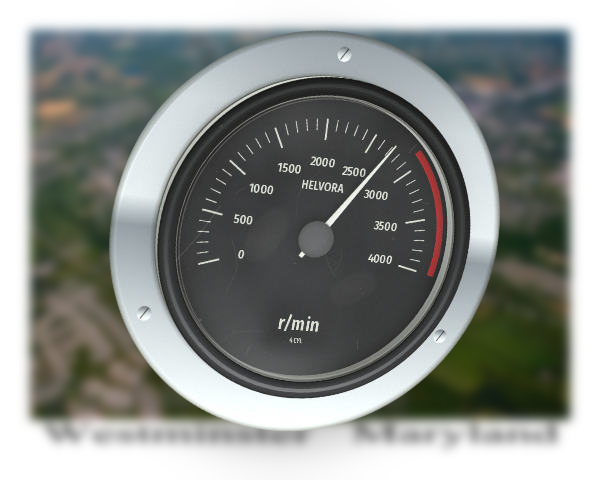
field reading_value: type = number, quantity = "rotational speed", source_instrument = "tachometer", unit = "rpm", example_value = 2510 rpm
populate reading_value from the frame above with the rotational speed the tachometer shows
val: 2700 rpm
